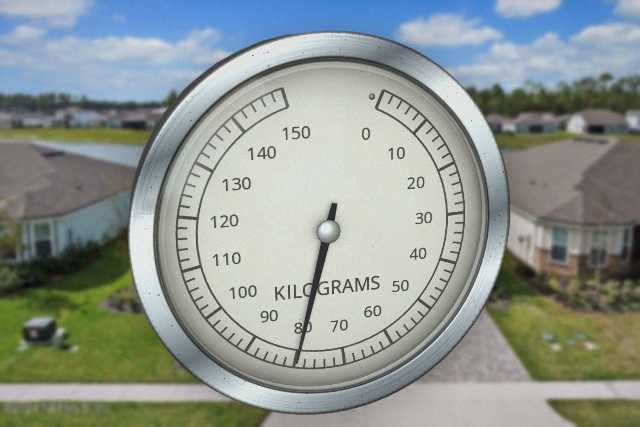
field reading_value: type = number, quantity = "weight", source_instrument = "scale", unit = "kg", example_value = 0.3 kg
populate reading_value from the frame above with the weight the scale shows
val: 80 kg
